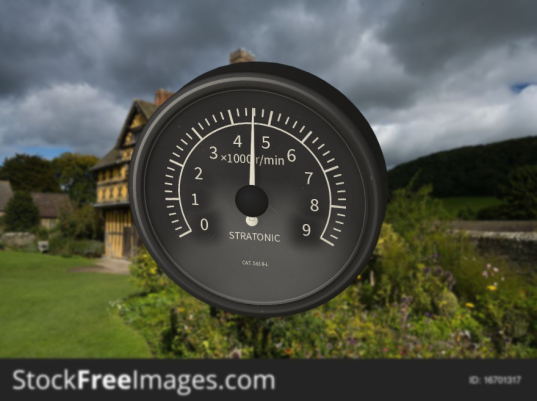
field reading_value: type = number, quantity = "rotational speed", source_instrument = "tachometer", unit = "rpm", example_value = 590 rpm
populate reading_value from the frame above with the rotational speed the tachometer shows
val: 4600 rpm
